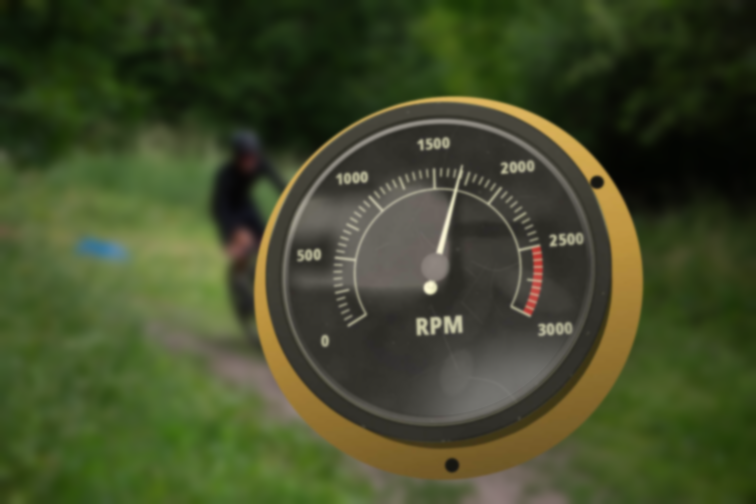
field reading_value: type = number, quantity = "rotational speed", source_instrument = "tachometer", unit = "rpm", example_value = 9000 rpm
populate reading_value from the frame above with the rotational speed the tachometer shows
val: 1700 rpm
